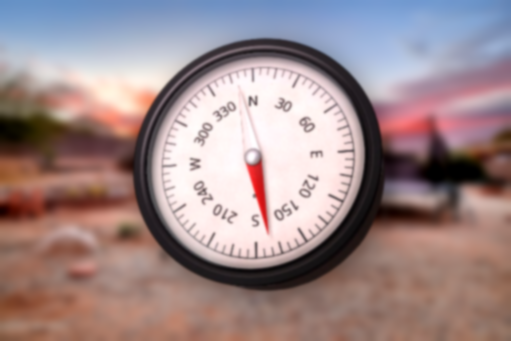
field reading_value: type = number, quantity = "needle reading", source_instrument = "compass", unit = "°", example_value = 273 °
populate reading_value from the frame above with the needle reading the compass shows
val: 170 °
